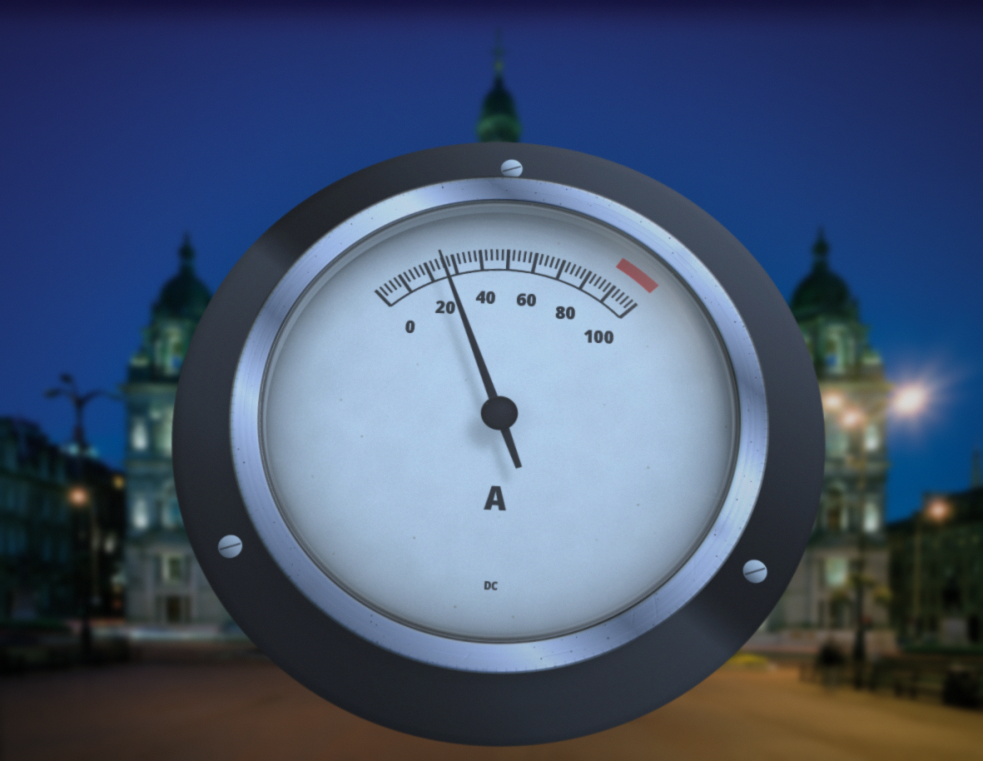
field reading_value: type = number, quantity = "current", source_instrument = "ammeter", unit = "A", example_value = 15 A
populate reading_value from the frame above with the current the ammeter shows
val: 26 A
